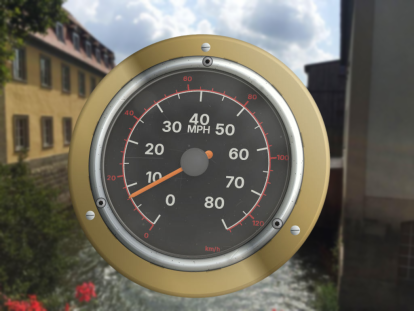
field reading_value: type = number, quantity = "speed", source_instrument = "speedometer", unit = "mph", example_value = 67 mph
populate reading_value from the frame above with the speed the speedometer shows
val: 7.5 mph
